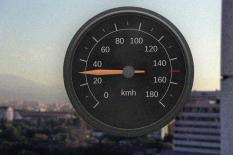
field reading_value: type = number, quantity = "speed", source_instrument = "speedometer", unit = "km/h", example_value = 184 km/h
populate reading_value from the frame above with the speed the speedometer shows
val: 30 km/h
